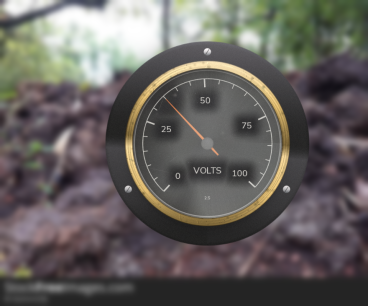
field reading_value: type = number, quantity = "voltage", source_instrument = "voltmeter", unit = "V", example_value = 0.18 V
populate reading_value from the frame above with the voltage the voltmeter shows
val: 35 V
